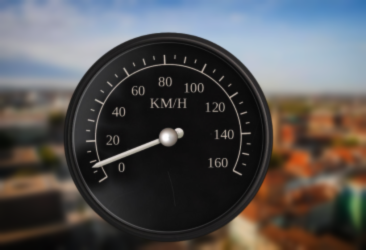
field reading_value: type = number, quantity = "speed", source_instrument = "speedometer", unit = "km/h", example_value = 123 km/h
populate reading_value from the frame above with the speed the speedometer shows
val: 7.5 km/h
